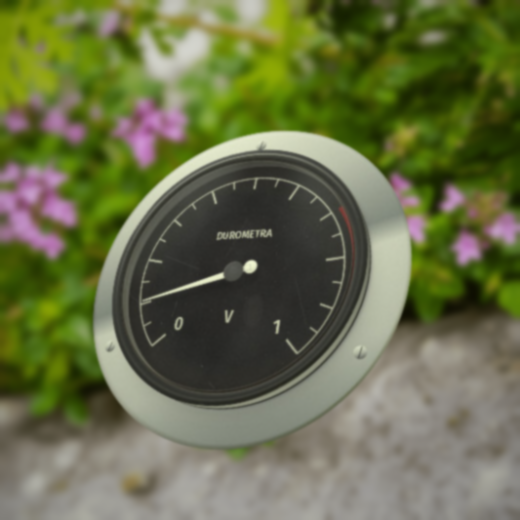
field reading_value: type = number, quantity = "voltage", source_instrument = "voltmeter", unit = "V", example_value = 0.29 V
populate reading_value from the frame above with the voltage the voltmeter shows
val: 0.1 V
